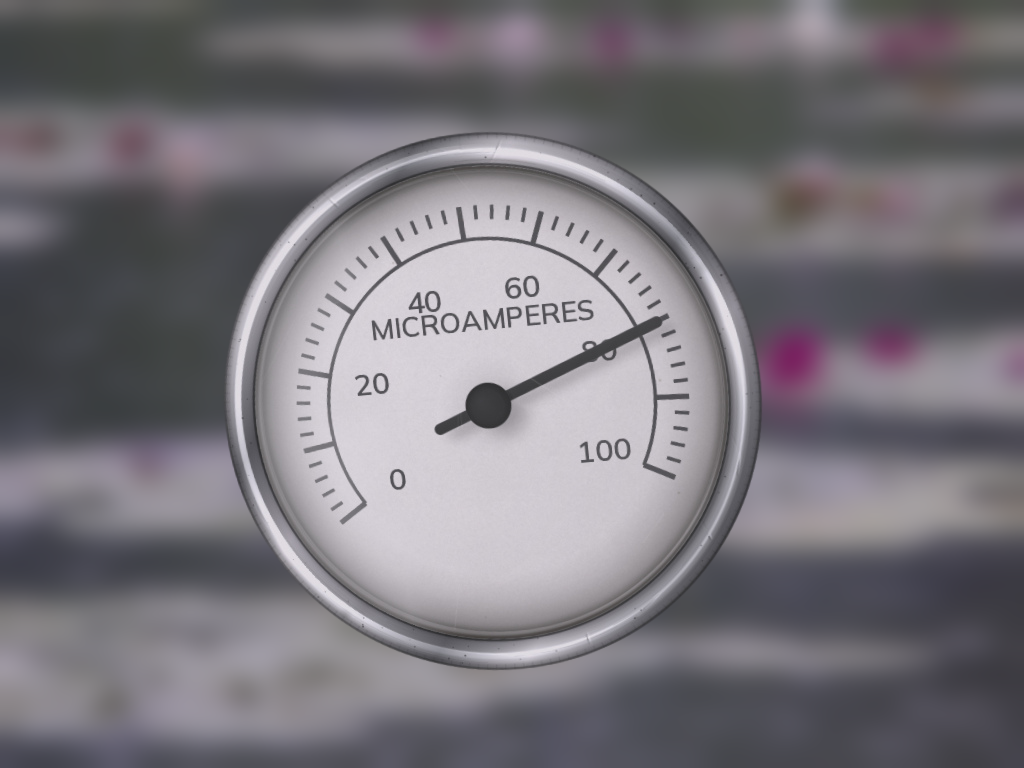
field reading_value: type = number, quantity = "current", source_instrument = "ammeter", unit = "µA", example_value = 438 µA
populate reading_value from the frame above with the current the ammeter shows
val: 80 µA
